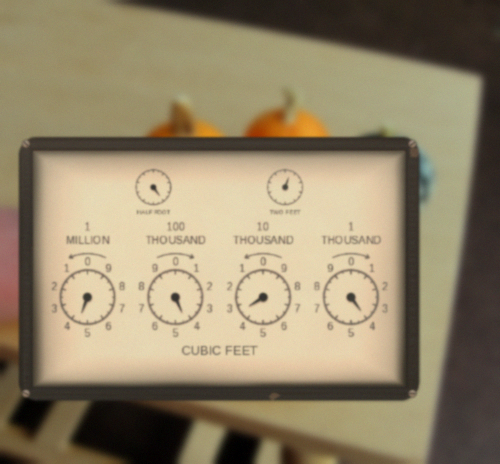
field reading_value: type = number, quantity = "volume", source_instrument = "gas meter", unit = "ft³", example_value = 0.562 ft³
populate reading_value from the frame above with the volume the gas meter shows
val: 443400 ft³
